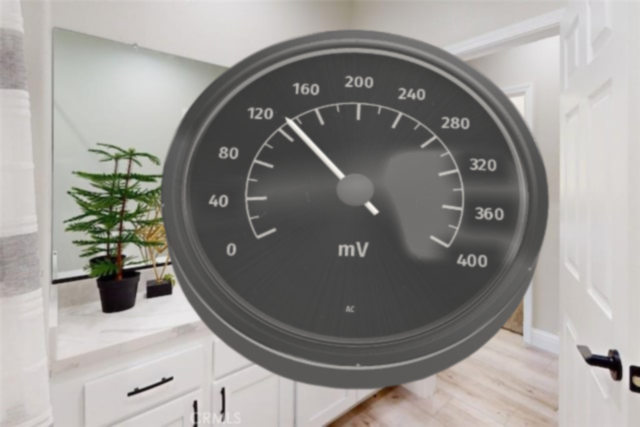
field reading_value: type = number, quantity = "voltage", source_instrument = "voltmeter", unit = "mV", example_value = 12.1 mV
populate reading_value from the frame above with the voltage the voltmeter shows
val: 130 mV
